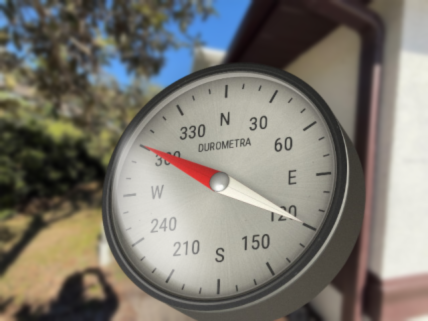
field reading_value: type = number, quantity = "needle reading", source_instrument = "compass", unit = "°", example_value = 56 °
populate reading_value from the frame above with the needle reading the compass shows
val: 300 °
